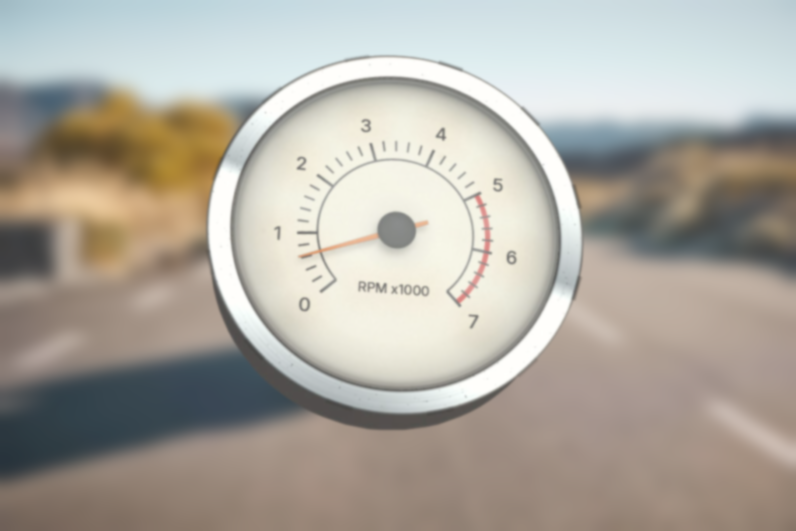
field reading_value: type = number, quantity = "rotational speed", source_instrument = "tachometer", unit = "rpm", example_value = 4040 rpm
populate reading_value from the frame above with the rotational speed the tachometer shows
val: 600 rpm
